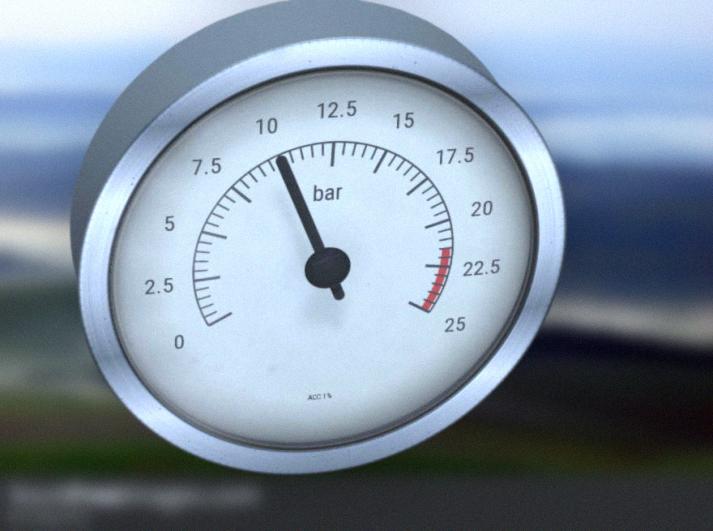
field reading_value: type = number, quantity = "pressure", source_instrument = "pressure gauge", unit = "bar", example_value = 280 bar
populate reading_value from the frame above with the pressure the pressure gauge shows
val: 10 bar
